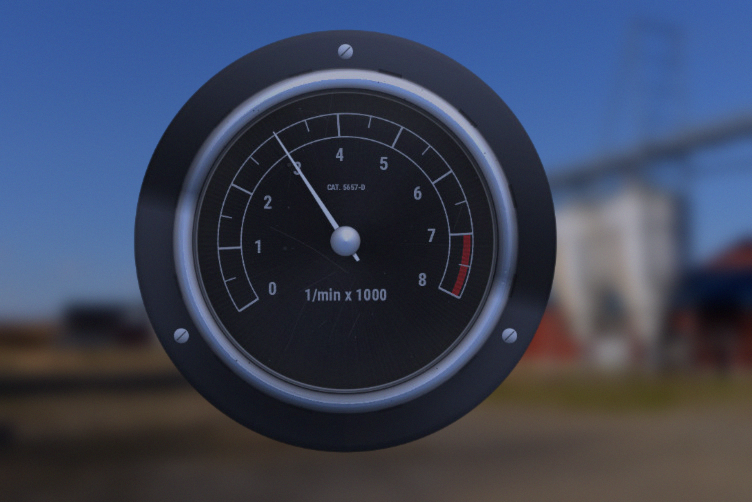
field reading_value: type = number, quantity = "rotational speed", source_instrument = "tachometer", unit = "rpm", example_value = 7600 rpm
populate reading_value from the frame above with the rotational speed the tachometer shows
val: 3000 rpm
